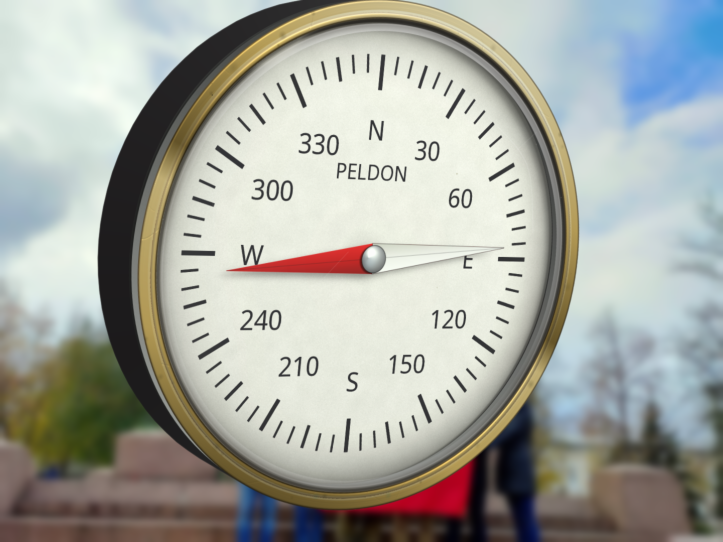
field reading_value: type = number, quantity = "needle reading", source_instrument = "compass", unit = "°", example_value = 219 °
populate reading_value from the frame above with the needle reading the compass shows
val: 265 °
